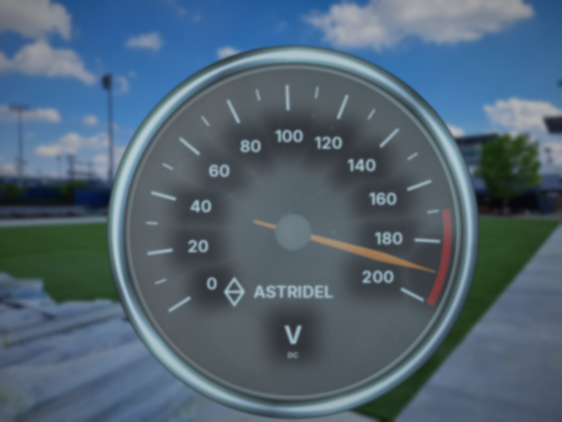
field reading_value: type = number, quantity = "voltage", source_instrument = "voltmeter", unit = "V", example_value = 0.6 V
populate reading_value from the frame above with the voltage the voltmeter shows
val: 190 V
